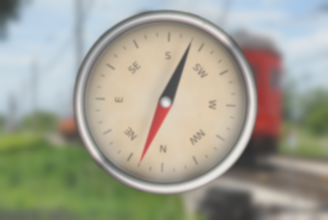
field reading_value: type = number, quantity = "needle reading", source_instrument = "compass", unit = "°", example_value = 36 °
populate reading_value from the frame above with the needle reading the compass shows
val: 20 °
